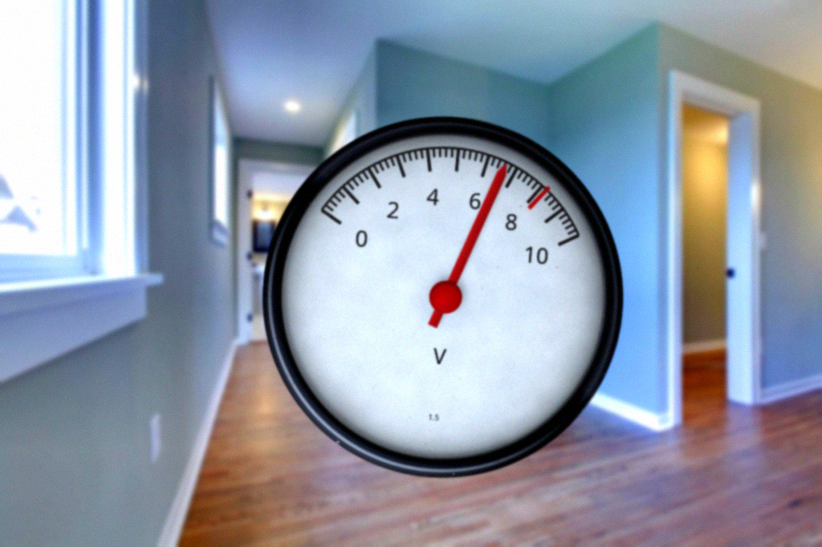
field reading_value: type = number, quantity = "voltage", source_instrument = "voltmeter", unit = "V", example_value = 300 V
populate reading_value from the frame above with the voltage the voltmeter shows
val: 6.6 V
